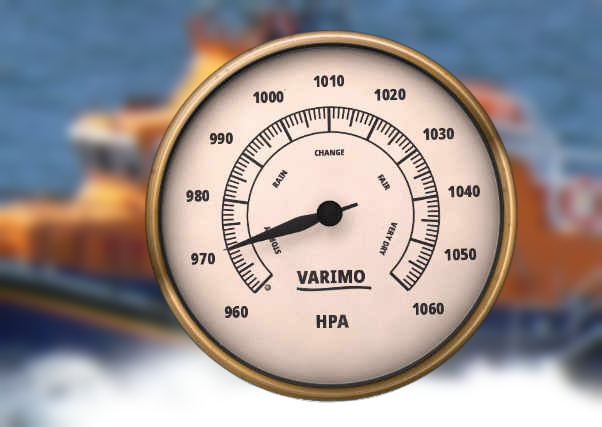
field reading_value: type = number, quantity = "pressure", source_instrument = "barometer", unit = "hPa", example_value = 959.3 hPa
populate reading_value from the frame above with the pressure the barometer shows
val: 970 hPa
